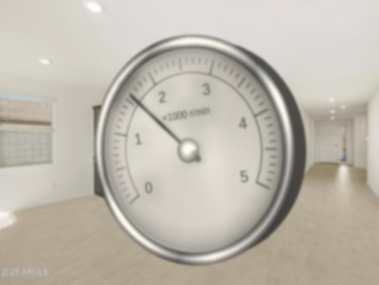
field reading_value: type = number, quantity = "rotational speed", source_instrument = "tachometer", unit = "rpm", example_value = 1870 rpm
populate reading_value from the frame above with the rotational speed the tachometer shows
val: 1600 rpm
